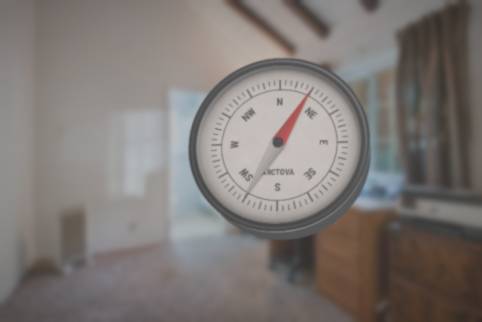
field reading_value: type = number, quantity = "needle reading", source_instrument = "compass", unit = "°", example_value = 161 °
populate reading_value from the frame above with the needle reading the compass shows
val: 30 °
